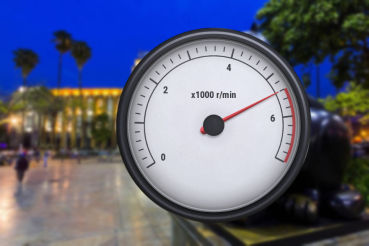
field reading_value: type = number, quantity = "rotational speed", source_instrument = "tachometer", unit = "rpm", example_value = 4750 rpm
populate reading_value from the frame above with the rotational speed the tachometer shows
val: 5400 rpm
